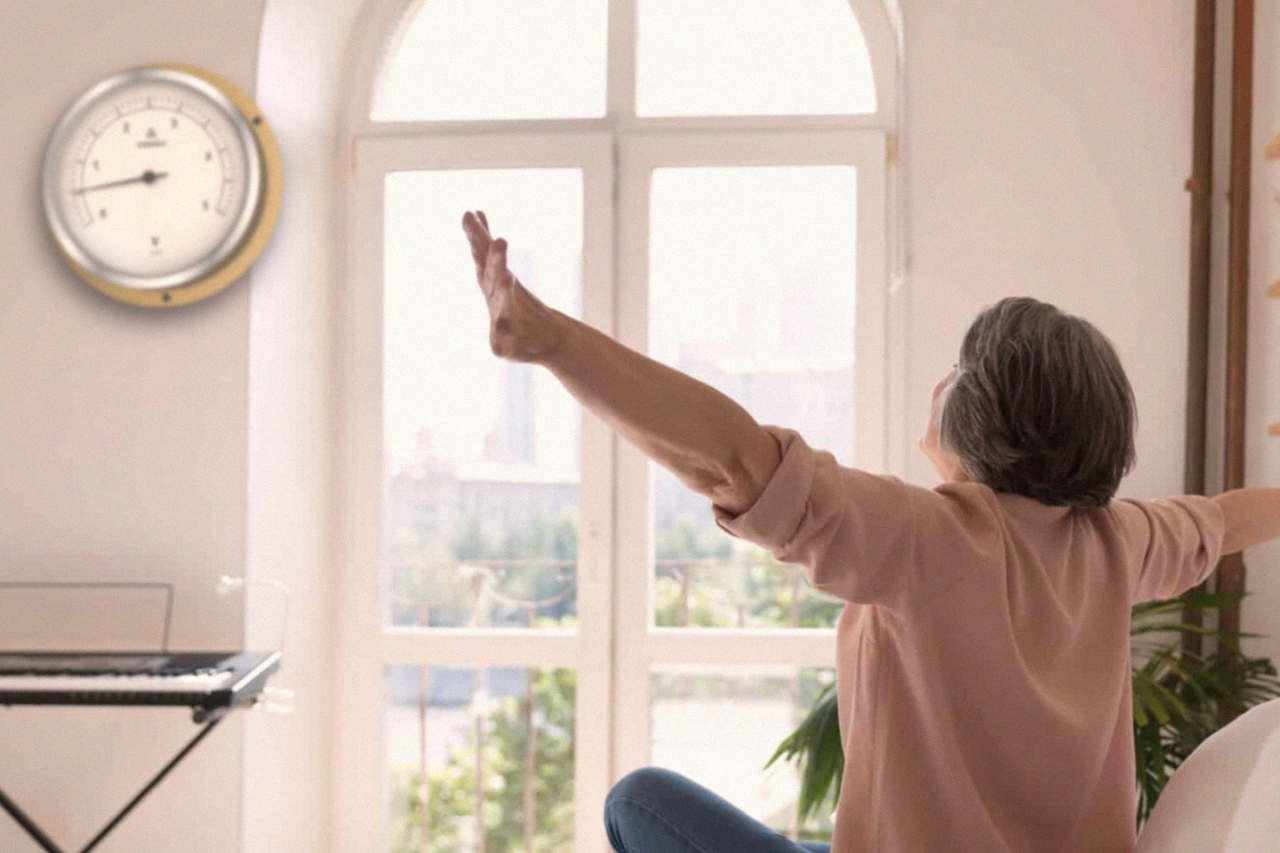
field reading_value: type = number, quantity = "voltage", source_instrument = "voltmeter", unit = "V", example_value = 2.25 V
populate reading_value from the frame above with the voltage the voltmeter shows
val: 0.5 V
